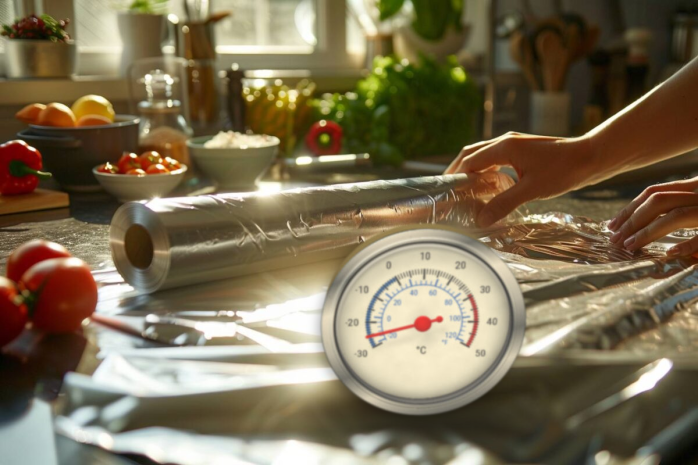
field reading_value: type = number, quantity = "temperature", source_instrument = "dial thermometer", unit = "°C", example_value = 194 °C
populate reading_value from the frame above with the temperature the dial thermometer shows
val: -25 °C
